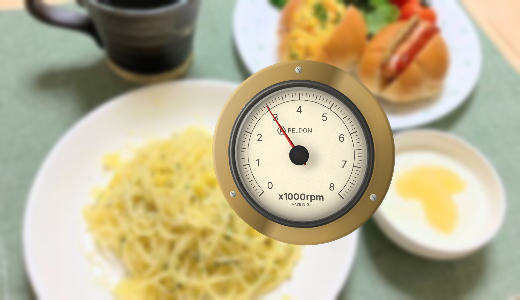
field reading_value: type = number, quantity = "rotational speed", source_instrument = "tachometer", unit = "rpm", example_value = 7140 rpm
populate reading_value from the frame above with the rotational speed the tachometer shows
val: 3000 rpm
